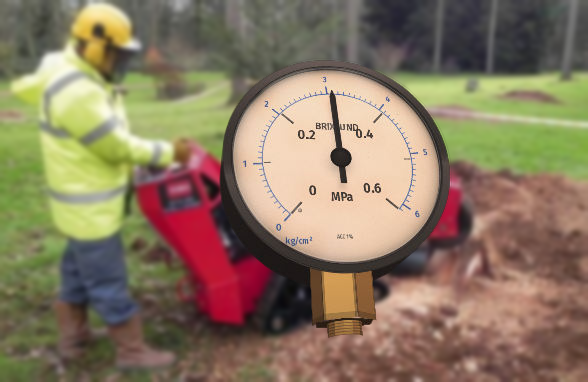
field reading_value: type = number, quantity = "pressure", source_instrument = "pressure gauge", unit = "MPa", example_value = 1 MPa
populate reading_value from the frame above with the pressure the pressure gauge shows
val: 0.3 MPa
